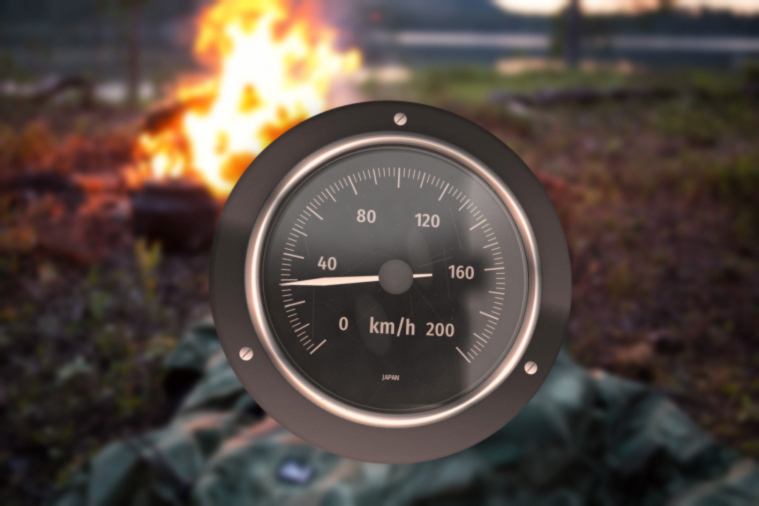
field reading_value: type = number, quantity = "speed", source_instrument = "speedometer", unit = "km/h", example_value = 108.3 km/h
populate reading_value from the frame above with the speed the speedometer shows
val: 28 km/h
